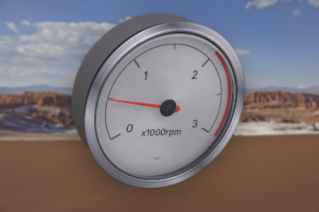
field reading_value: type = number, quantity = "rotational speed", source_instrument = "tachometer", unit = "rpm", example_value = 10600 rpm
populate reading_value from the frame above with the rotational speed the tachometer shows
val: 500 rpm
